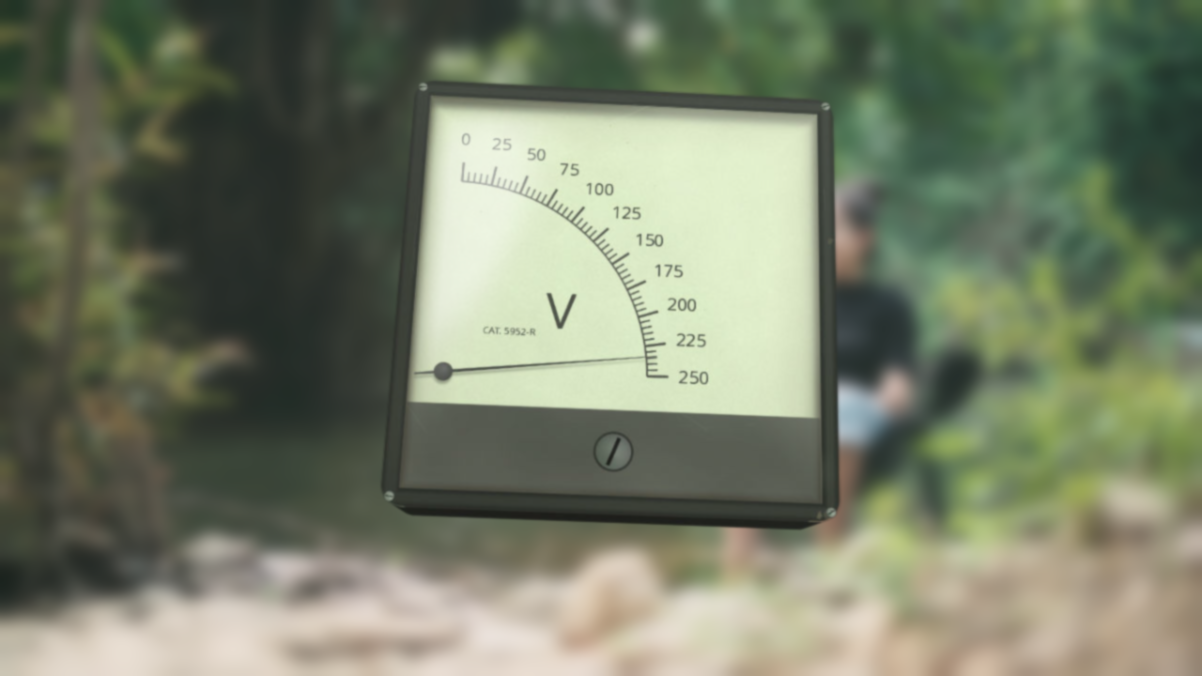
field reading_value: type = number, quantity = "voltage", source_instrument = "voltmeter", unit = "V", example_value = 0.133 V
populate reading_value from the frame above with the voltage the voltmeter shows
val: 235 V
